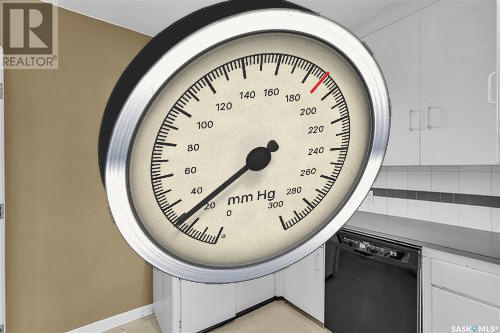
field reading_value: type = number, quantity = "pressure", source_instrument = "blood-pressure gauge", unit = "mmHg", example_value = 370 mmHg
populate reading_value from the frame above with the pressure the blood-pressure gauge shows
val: 30 mmHg
